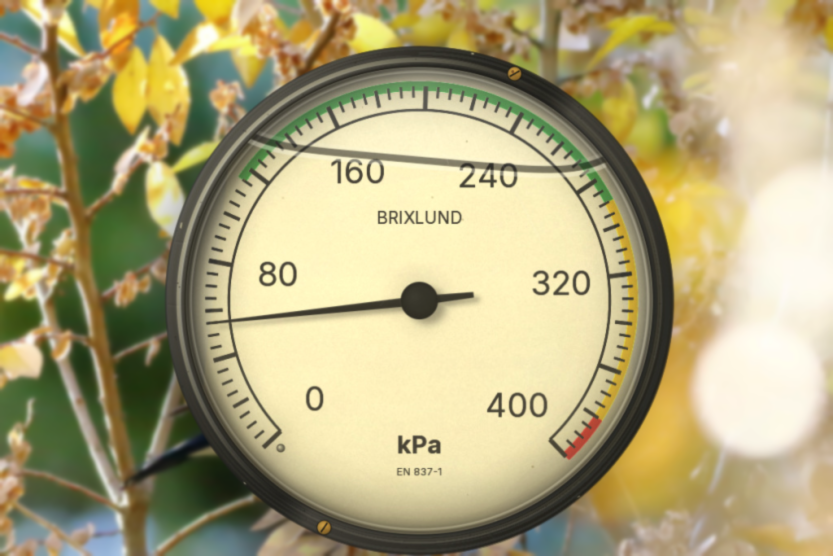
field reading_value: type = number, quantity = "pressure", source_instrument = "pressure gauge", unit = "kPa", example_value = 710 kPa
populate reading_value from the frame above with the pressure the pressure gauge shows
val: 55 kPa
